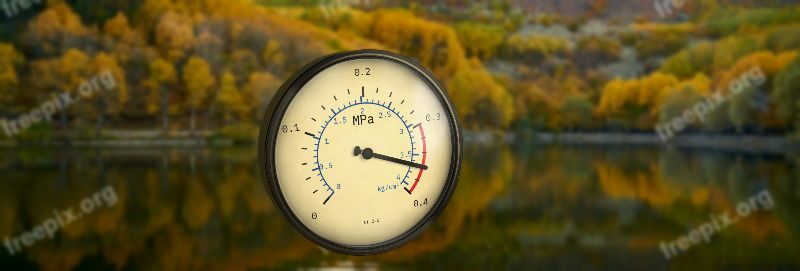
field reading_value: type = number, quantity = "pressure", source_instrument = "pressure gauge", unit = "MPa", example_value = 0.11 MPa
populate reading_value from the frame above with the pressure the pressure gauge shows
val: 0.36 MPa
